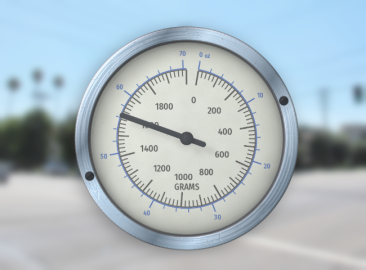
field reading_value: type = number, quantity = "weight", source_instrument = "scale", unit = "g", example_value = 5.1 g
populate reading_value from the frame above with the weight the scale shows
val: 1600 g
